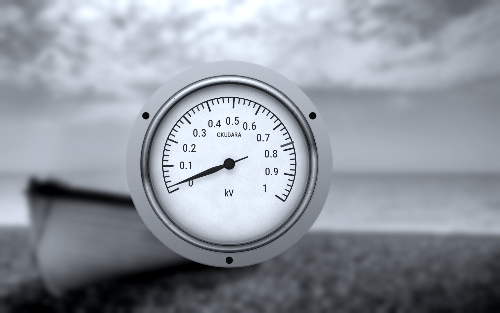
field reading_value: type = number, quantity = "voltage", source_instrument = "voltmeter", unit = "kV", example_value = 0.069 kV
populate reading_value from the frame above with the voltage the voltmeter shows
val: 0.02 kV
